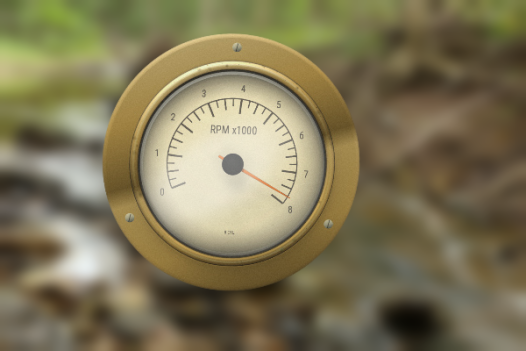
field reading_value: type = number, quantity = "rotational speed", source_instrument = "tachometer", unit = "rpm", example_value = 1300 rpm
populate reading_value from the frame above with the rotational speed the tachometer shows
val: 7750 rpm
